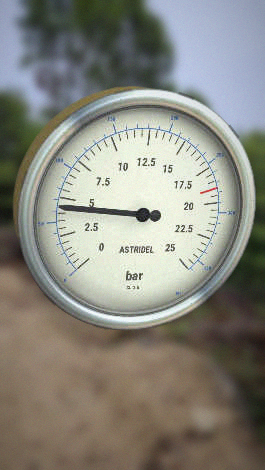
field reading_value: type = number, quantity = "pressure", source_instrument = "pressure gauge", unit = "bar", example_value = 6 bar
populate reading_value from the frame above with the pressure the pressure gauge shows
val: 4.5 bar
